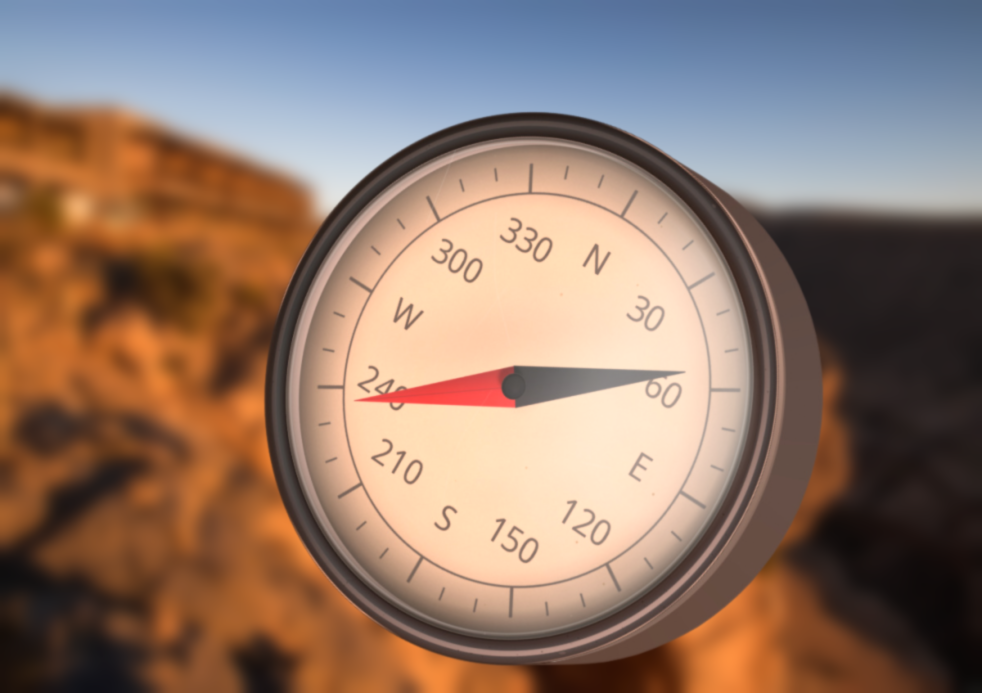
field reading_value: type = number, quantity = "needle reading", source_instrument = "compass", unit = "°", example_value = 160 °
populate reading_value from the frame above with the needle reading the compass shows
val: 235 °
